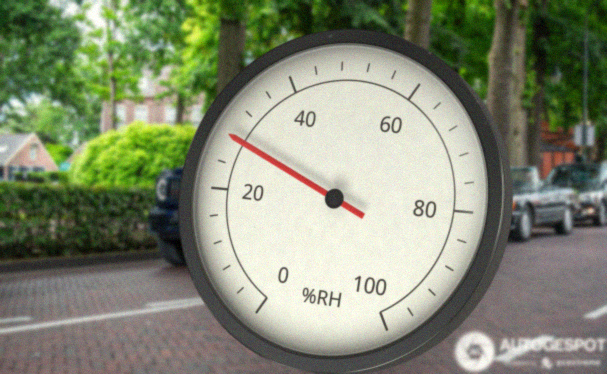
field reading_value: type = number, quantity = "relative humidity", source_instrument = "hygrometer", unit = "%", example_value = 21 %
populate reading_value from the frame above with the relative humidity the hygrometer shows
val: 28 %
